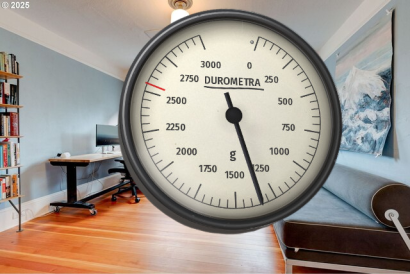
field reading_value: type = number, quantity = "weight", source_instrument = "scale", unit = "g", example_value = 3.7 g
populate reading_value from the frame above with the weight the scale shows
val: 1350 g
